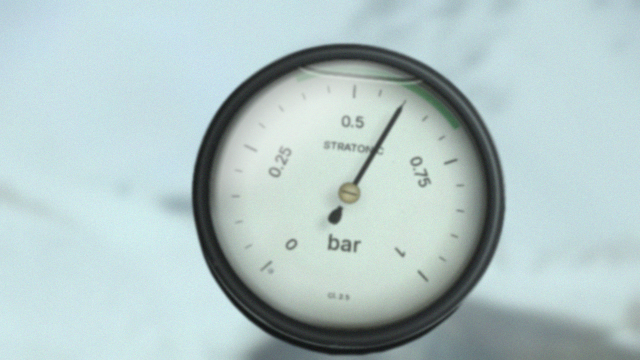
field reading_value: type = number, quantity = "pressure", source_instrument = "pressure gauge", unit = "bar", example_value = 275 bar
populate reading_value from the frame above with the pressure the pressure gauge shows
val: 0.6 bar
